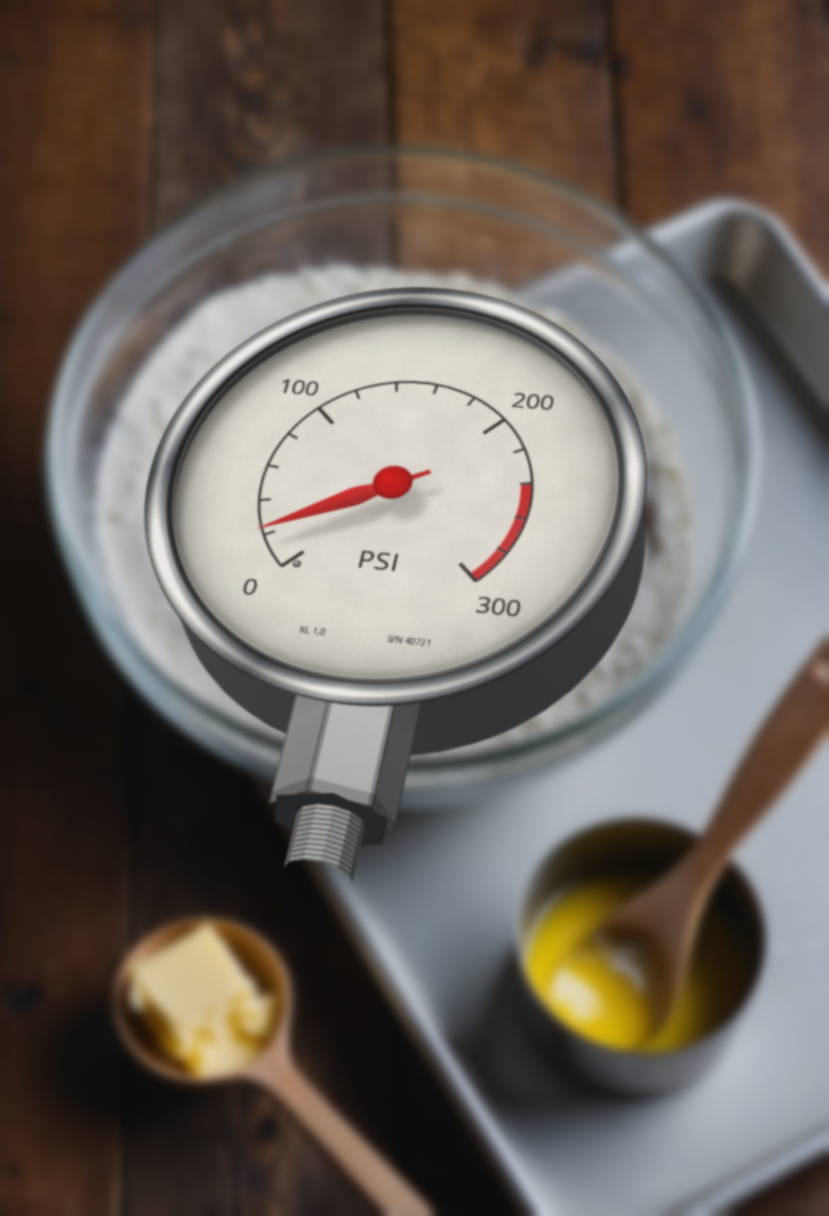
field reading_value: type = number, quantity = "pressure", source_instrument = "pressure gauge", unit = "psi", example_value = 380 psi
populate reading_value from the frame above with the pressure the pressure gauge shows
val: 20 psi
